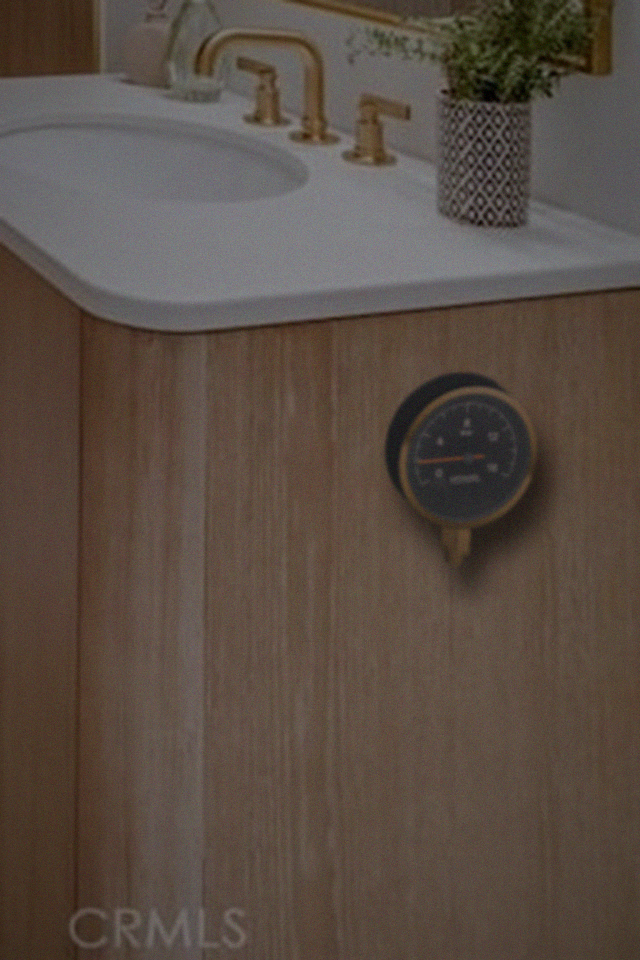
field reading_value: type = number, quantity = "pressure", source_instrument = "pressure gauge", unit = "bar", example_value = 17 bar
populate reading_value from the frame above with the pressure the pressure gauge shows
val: 2 bar
